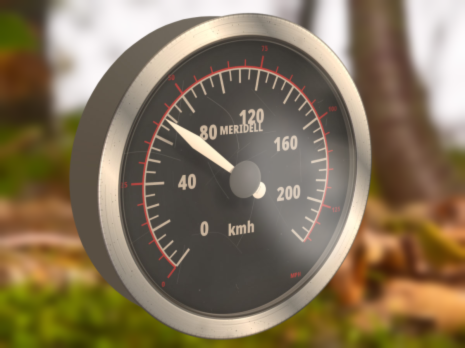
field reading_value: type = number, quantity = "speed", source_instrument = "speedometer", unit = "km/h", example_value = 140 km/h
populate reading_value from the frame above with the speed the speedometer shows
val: 67.5 km/h
